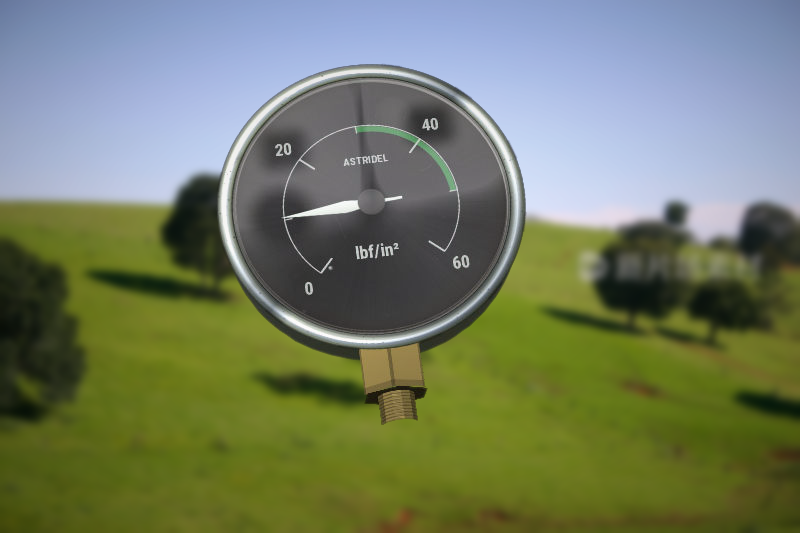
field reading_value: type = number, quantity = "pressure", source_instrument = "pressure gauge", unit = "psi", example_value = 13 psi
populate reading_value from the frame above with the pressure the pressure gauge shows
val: 10 psi
